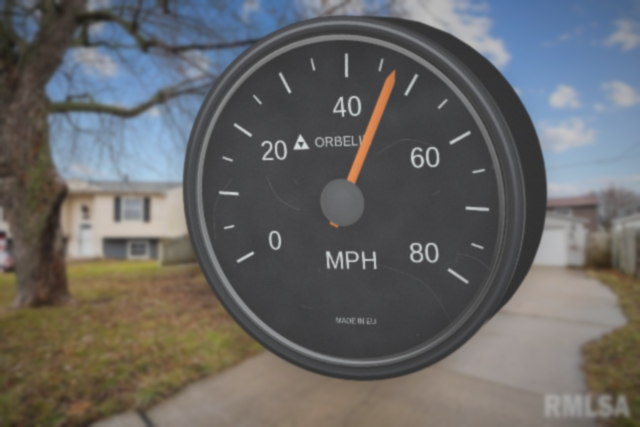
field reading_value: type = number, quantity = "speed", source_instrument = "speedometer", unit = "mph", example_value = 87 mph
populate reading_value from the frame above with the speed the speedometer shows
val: 47.5 mph
